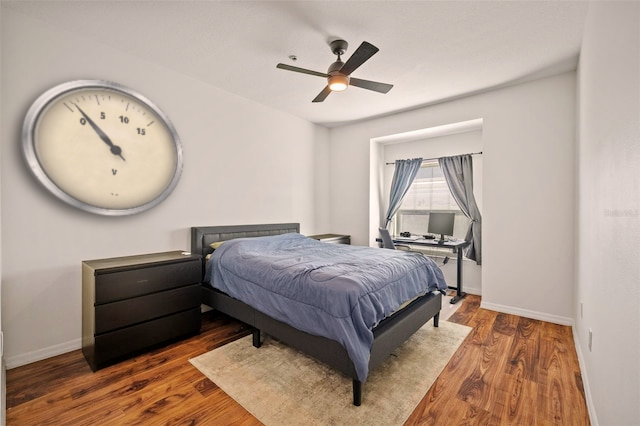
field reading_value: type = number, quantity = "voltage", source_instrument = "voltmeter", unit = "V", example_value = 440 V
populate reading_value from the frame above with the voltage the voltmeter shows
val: 1 V
